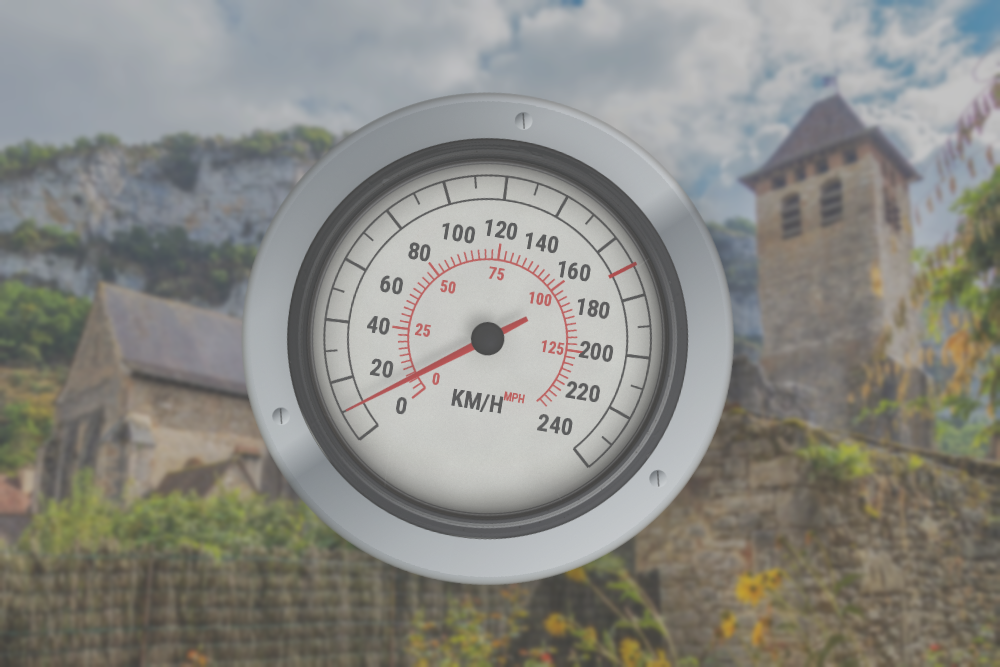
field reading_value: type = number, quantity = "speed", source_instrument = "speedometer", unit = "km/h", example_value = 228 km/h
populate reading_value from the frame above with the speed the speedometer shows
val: 10 km/h
